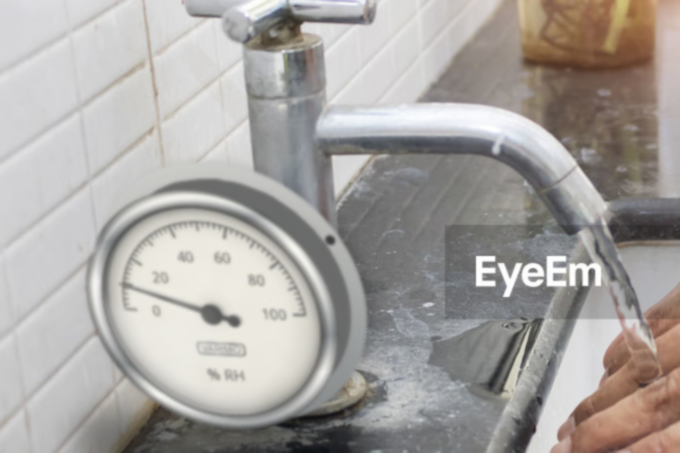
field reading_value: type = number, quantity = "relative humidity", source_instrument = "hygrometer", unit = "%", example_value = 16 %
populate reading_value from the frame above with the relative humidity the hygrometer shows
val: 10 %
